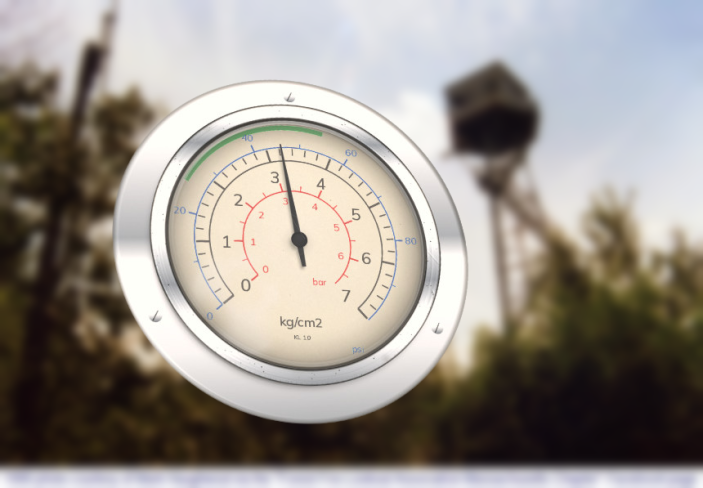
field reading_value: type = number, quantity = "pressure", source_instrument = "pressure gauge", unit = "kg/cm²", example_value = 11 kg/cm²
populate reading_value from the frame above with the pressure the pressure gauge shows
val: 3.2 kg/cm²
